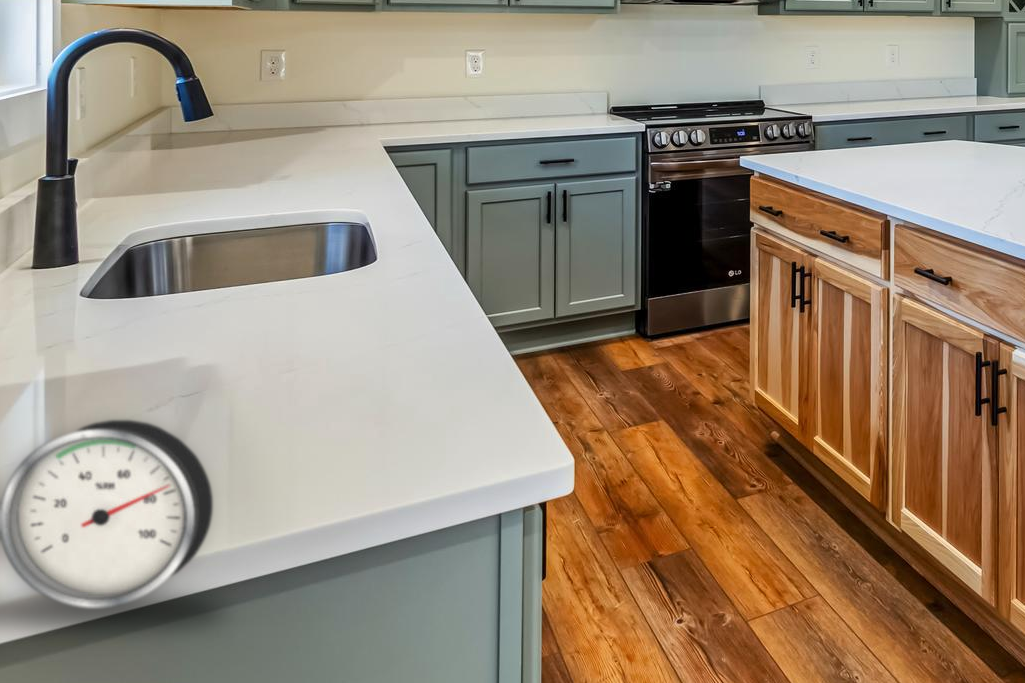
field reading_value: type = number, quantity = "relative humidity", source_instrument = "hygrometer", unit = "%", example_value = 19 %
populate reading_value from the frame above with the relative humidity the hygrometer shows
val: 77.5 %
